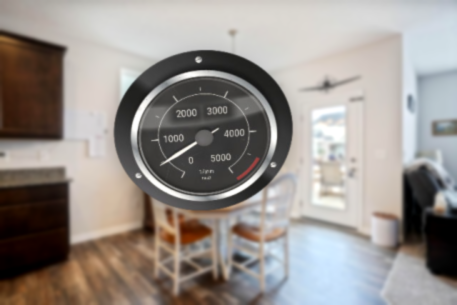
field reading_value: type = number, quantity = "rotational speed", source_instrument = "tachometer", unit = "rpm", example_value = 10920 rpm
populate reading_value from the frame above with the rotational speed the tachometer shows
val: 500 rpm
